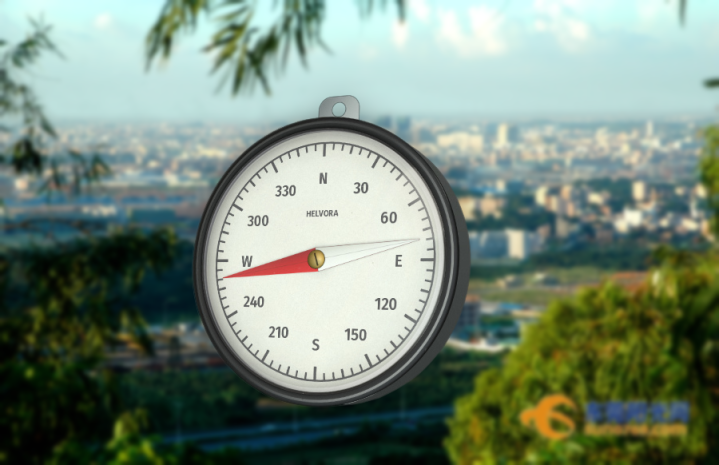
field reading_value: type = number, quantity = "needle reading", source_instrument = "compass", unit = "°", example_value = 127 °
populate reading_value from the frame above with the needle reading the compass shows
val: 260 °
